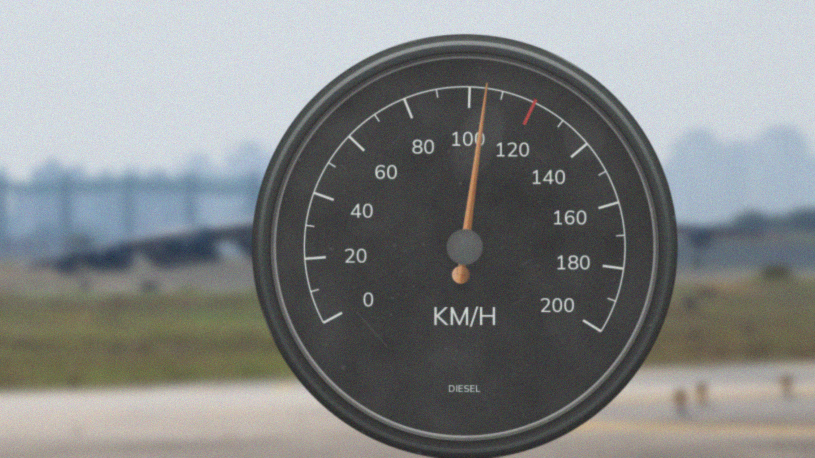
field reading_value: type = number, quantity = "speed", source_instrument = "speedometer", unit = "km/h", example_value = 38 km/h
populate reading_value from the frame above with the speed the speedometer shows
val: 105 km/h
